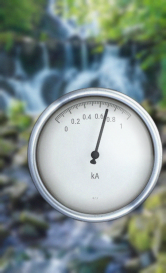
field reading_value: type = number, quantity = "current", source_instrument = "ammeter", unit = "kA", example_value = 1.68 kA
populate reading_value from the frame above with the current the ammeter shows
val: 0.7 kA
